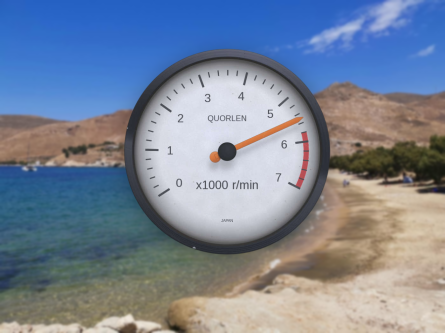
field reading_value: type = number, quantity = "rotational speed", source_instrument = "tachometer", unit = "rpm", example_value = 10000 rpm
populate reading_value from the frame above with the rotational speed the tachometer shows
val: 5500 rpm
